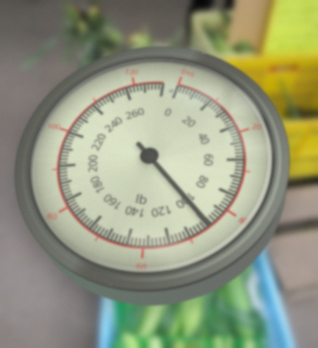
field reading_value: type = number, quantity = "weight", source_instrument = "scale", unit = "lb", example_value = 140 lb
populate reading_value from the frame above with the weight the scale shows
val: 100 lb
